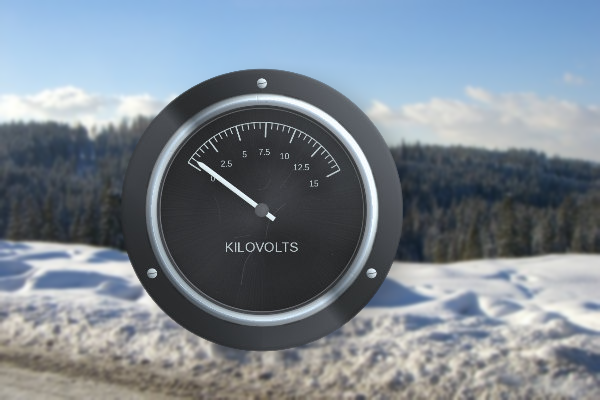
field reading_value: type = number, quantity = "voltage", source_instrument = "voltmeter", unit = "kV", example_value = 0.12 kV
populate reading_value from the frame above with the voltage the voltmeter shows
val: 0.5 kV
